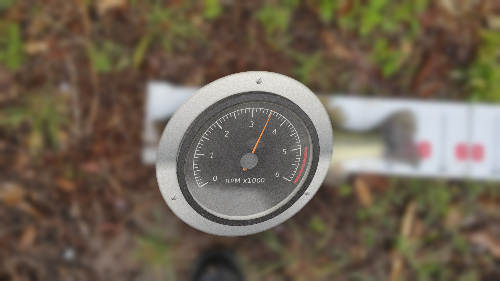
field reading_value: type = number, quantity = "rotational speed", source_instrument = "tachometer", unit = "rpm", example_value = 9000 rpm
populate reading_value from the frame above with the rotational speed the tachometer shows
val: 3500 rpm
